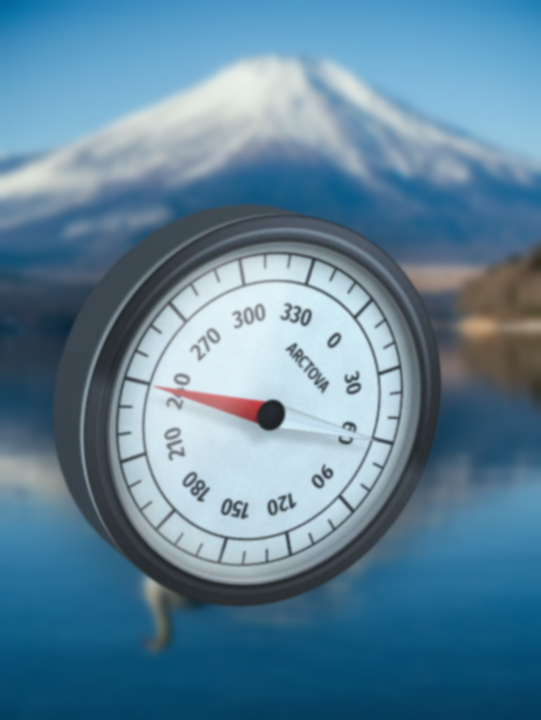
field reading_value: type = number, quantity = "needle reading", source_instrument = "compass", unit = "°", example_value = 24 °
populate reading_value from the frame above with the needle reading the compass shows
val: 240 °
